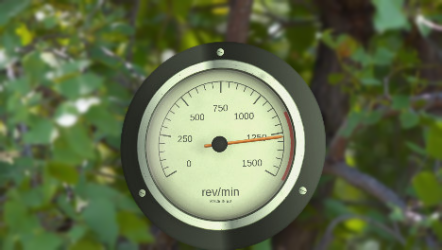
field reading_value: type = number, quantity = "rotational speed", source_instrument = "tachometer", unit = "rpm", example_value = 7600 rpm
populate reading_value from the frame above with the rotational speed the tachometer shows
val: 1275 rpm
